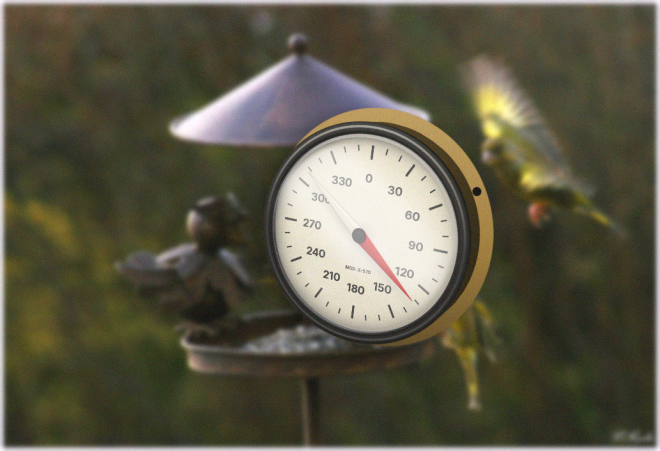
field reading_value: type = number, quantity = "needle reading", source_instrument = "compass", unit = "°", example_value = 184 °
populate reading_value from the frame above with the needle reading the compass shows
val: 130 °
